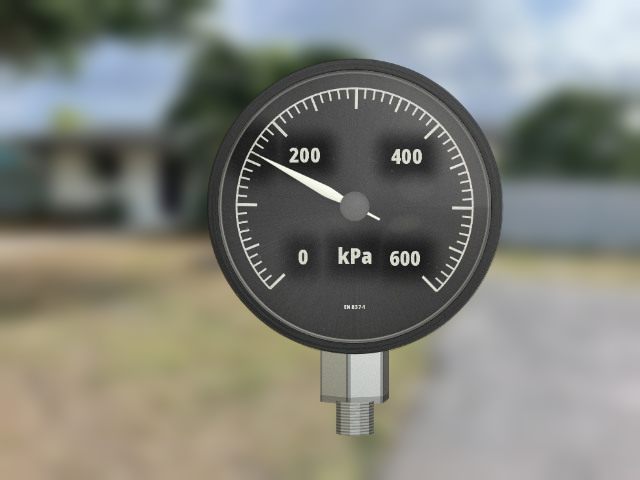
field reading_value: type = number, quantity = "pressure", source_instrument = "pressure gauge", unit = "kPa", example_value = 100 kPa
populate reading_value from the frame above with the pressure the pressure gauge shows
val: 160 kPa
